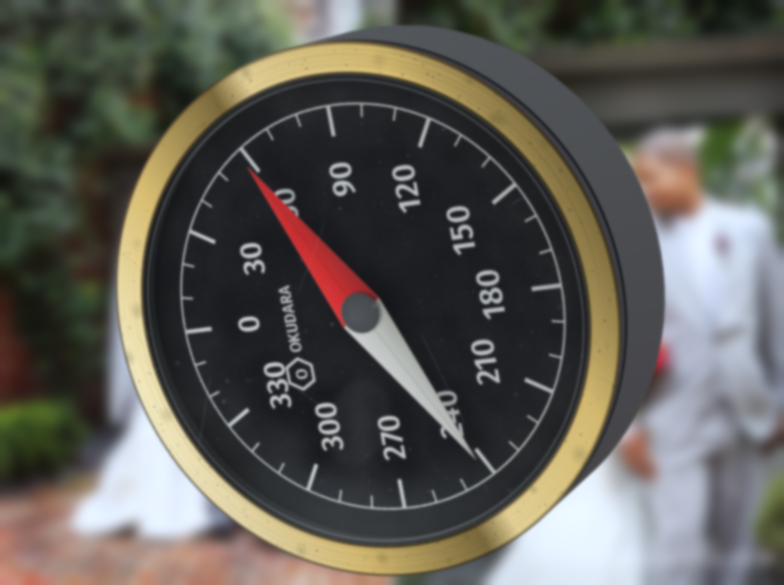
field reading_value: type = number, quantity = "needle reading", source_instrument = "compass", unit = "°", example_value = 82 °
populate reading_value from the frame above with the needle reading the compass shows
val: 60 °
